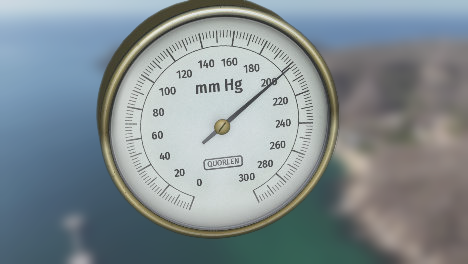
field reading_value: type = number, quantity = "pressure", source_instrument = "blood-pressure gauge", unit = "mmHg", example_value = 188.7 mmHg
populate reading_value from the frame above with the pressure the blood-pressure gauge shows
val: 200 mmHg
